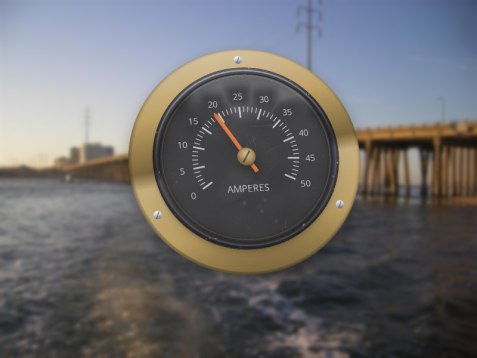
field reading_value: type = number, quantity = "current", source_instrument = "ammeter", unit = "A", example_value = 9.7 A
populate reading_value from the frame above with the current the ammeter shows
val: 19 A
